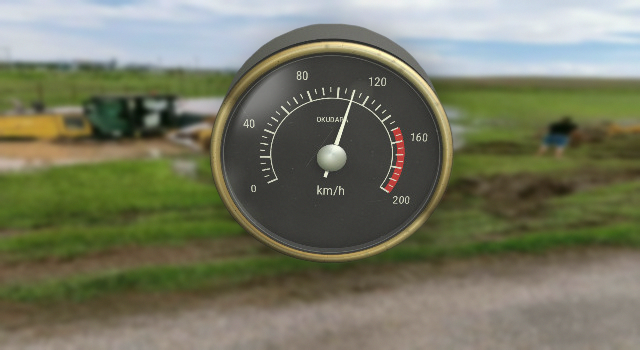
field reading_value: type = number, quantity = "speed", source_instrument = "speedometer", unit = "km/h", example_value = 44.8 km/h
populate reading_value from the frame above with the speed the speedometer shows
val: 110 km/h
